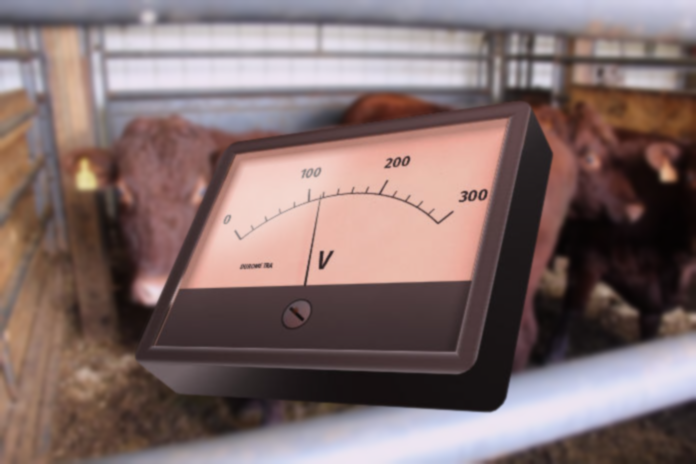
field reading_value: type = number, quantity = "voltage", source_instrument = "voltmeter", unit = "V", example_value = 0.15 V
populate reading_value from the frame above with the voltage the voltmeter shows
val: 120 V
